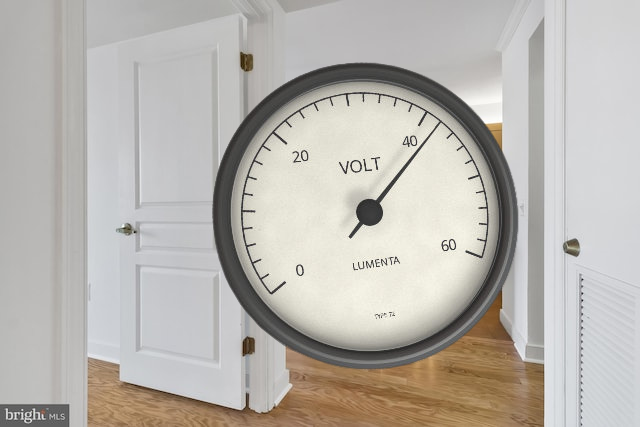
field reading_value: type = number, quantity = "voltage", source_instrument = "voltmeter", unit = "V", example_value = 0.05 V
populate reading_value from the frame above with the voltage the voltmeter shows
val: 42 V
